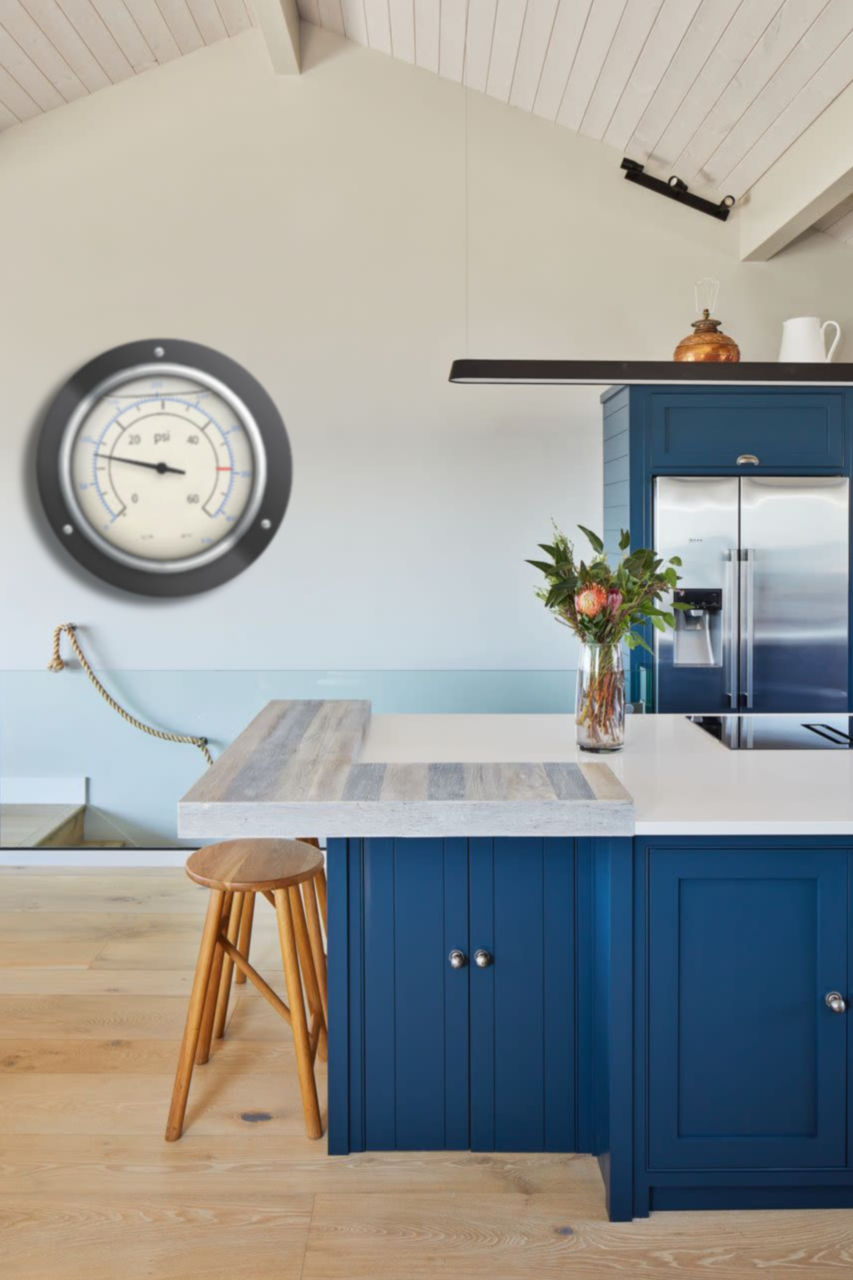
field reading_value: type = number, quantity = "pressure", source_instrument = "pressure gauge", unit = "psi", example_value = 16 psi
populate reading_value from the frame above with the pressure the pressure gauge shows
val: 12.5 psi
